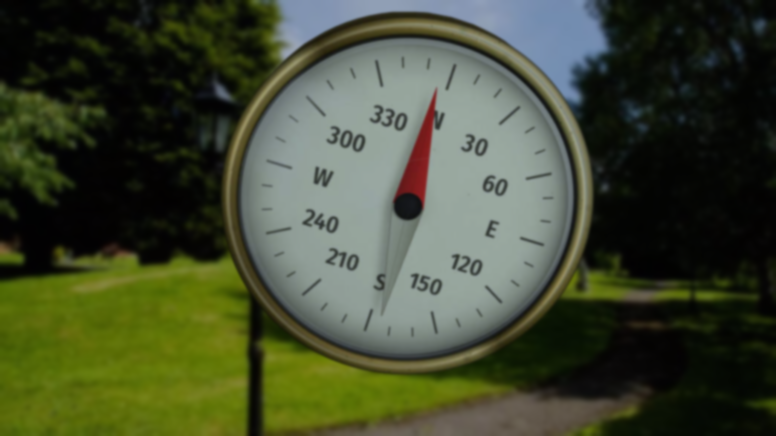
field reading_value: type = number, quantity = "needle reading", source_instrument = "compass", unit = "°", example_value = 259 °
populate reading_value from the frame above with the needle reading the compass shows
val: 355 °
